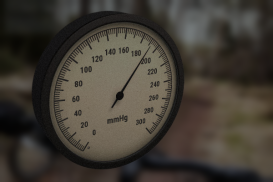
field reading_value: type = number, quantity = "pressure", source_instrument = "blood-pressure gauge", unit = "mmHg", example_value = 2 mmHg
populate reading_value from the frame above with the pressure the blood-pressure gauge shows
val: 190 mmHg
